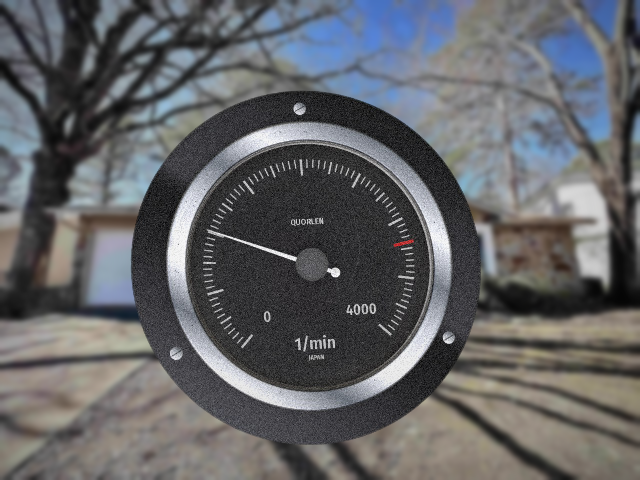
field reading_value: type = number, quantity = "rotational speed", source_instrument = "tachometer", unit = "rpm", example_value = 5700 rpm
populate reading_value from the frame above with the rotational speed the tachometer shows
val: 1000 rpm
